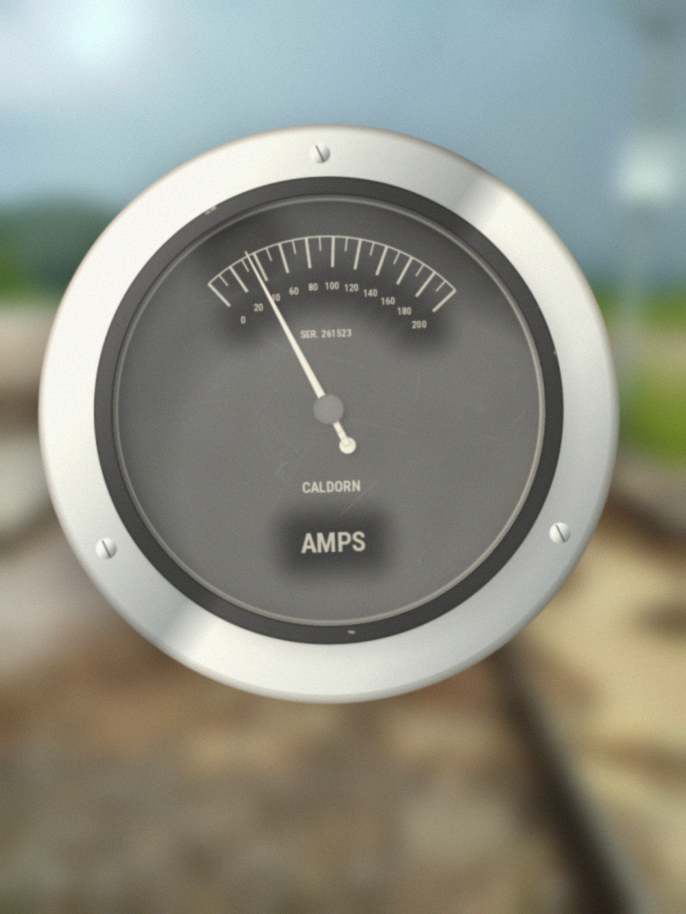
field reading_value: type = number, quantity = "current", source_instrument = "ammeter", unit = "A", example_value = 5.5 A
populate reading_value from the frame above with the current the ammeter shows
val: 35 A
